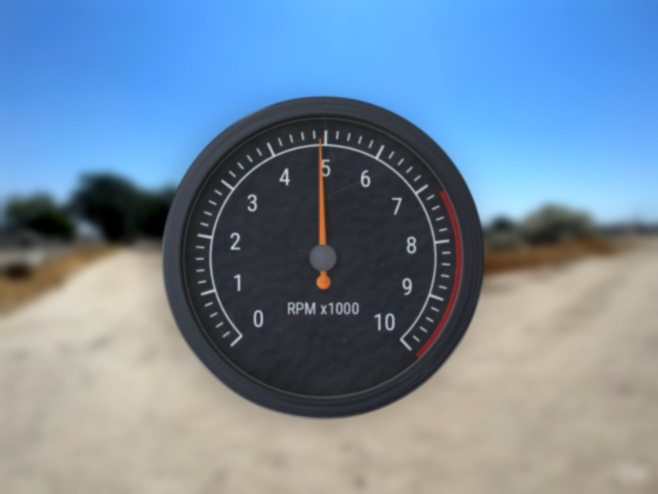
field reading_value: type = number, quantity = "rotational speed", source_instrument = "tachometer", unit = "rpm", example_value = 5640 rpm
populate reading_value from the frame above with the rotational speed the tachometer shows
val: 4900 rpm
